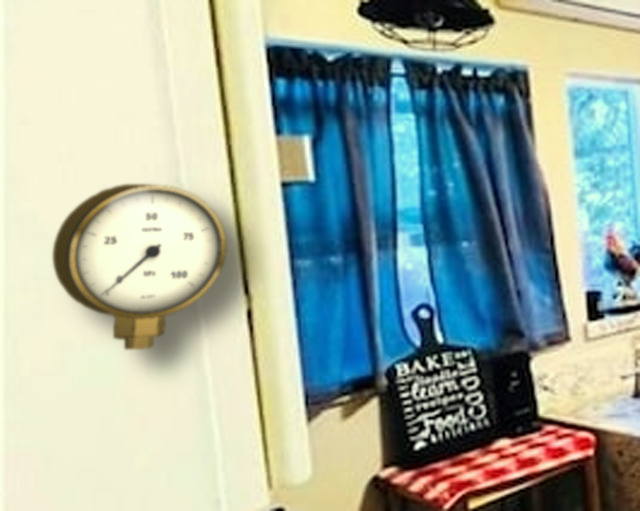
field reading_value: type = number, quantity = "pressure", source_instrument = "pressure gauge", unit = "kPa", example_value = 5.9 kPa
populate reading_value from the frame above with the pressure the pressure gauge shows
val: 0 kPa
